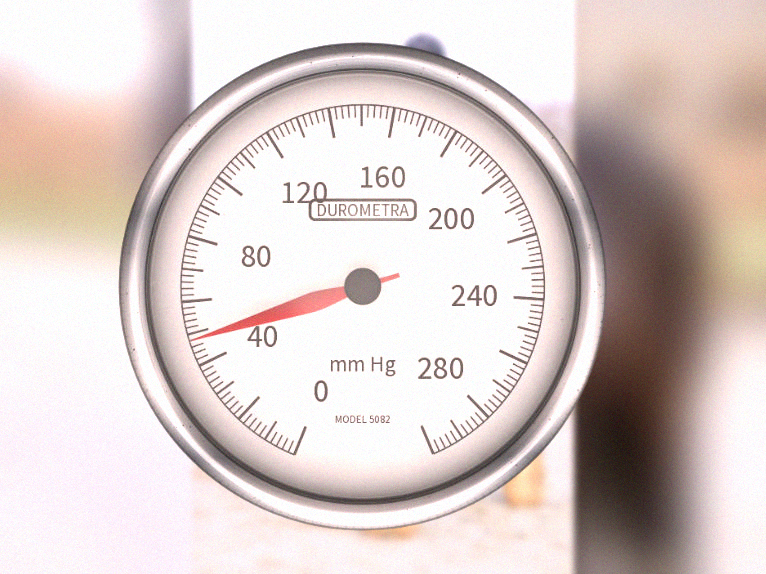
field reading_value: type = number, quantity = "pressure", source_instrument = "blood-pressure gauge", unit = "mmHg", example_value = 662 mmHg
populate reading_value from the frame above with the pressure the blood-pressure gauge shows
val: 48 mmHg
